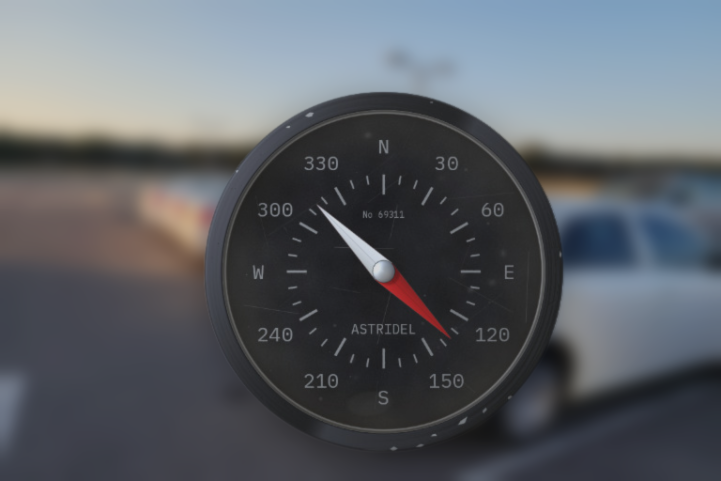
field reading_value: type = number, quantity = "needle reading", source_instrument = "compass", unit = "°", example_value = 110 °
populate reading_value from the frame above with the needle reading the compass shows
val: 135 °
